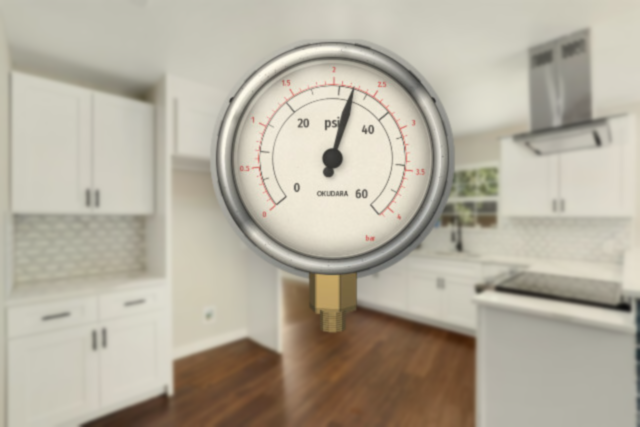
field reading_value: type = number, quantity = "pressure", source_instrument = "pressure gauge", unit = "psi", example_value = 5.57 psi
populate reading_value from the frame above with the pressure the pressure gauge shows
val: 32.5 psi
